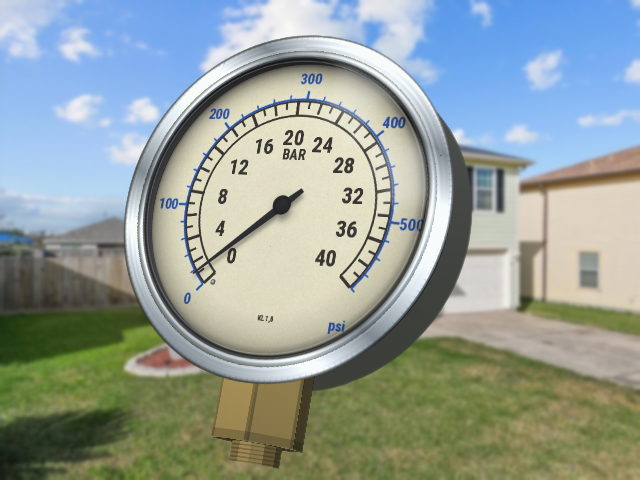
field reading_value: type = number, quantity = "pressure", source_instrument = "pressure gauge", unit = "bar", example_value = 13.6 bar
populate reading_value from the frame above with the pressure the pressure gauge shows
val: 1 bar
